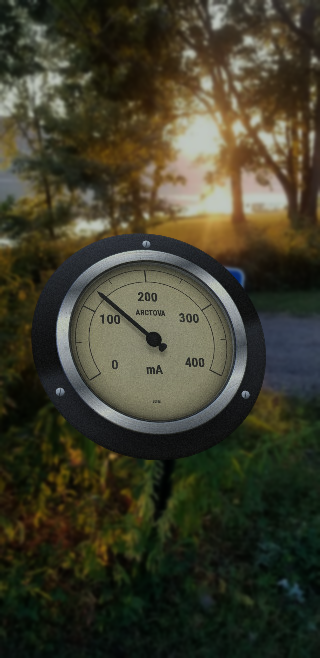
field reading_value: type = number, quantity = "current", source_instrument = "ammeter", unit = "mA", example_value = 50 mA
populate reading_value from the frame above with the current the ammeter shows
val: 125 mA
